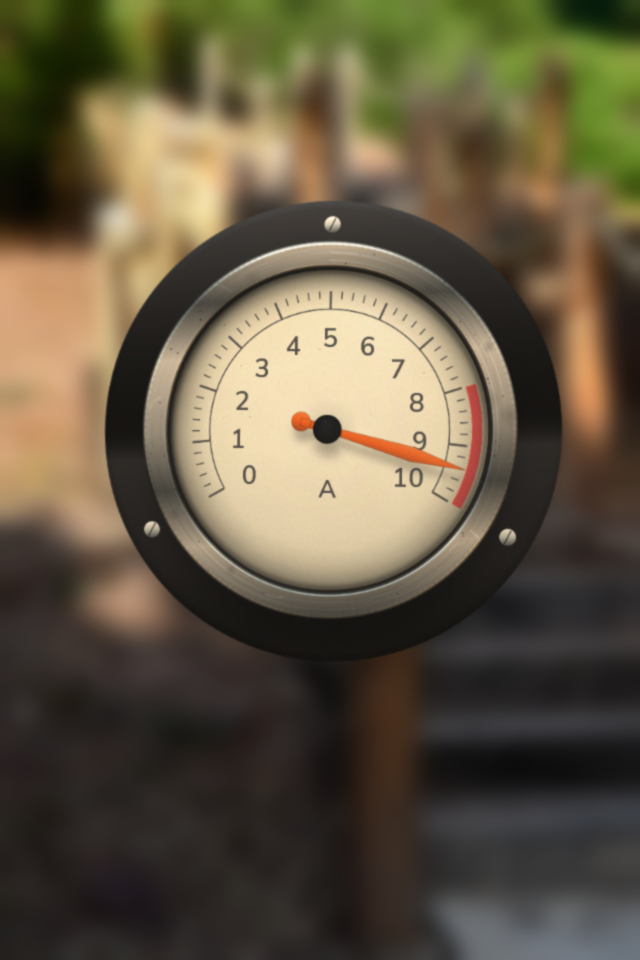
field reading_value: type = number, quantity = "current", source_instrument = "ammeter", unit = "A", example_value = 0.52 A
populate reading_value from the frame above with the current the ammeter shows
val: 9.4 A
